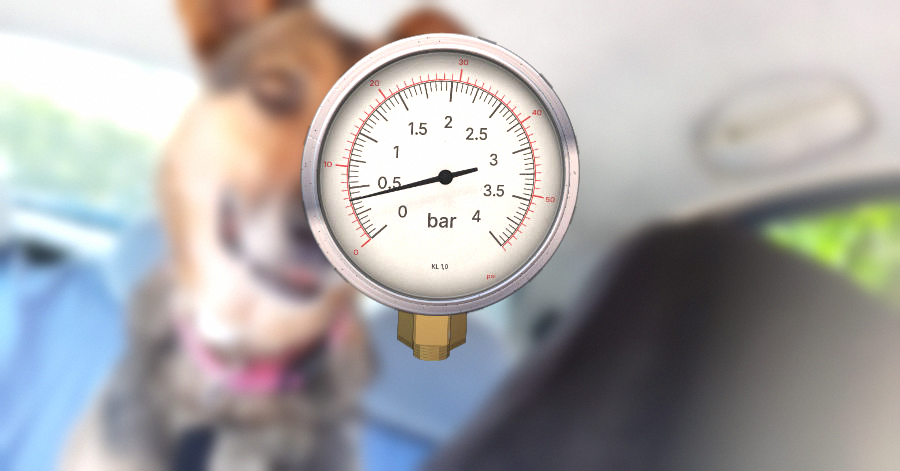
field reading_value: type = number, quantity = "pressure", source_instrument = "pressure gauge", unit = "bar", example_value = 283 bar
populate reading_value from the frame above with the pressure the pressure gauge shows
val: 0.4 bar
